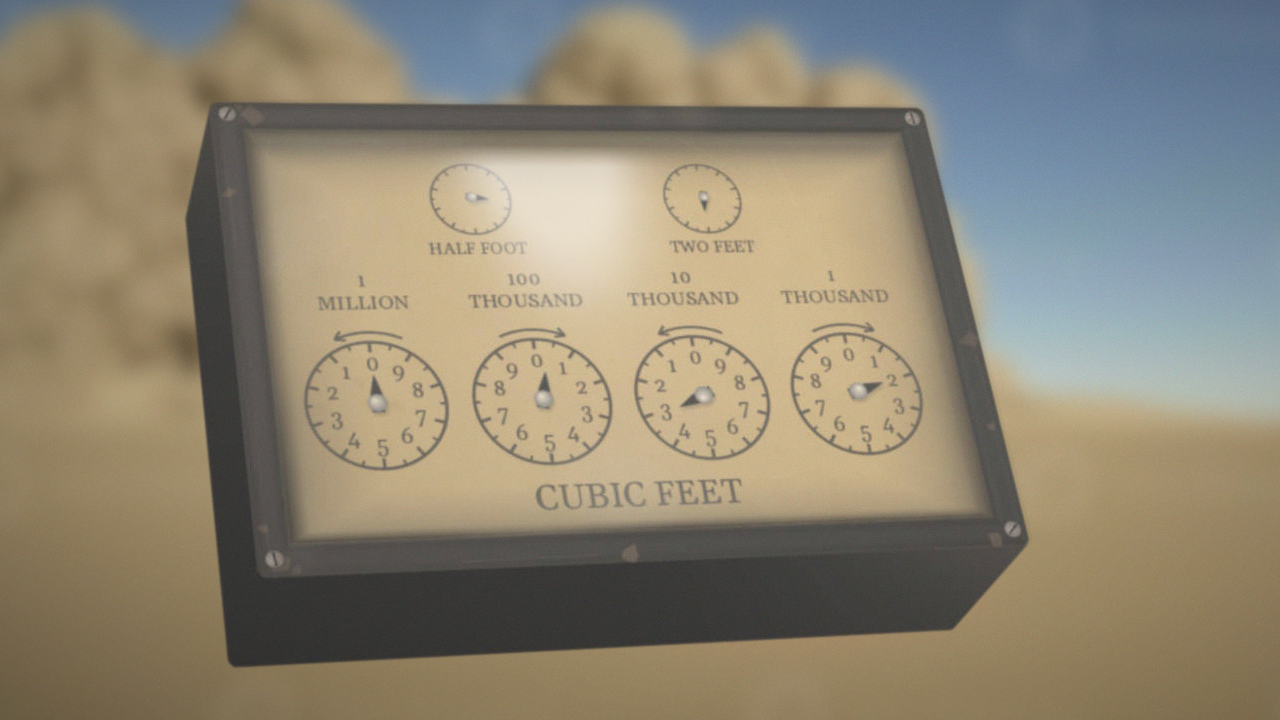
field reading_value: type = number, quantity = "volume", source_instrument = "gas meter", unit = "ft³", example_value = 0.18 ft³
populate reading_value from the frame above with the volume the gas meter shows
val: 3200 ft³
